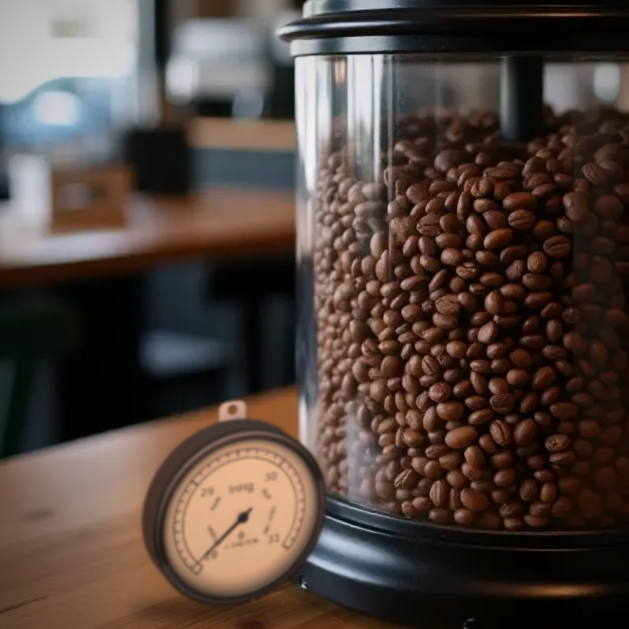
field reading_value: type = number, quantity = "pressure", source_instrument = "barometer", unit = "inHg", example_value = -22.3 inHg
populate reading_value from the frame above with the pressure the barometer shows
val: 28.1 inHg
